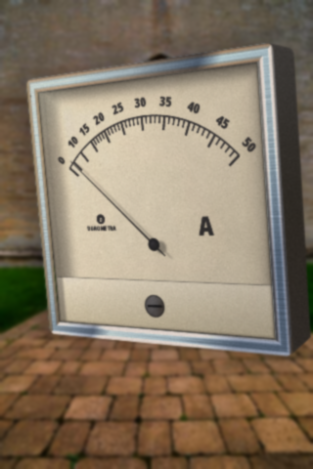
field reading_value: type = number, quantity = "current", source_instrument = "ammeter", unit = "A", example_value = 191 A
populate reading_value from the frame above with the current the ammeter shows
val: 5 A
